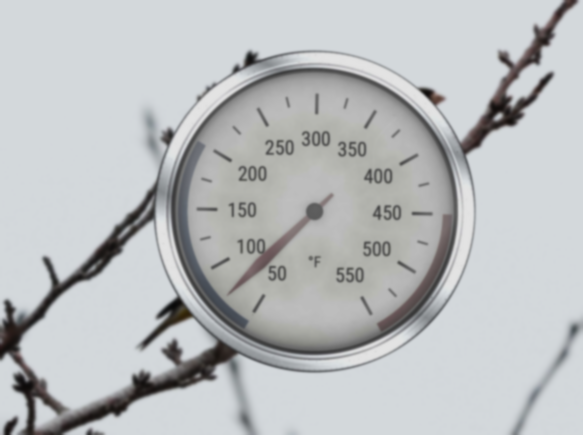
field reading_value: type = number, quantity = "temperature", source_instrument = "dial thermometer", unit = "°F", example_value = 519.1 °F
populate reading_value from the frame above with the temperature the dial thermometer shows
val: 75 °F
